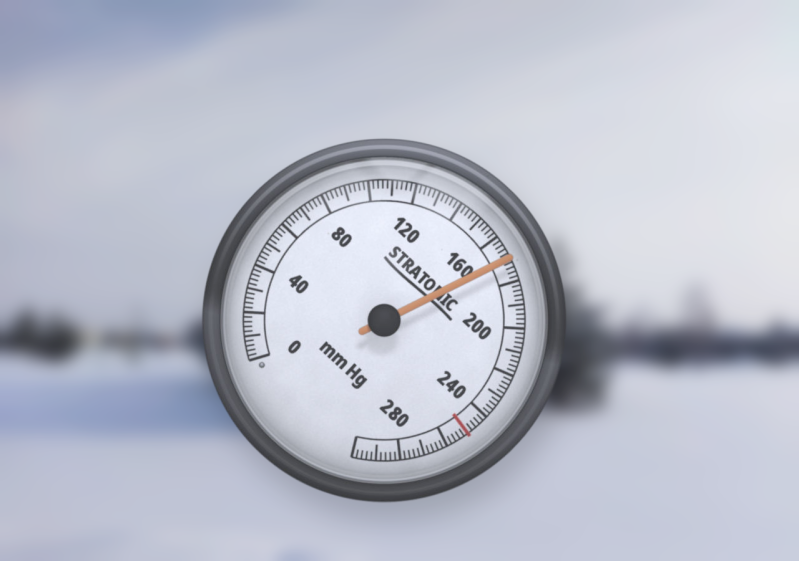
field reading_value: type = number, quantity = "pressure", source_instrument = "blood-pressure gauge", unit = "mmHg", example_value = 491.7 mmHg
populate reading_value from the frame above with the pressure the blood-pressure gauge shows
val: 170 mmHg
